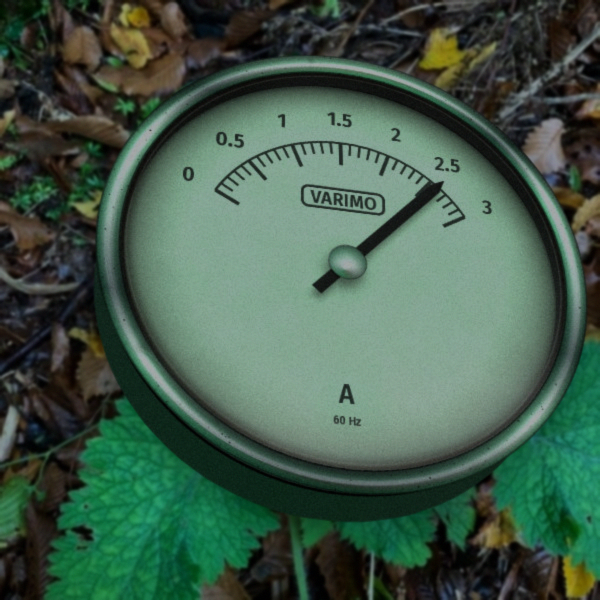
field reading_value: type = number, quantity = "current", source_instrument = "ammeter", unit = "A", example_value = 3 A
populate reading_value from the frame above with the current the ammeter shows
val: 2.6 A
